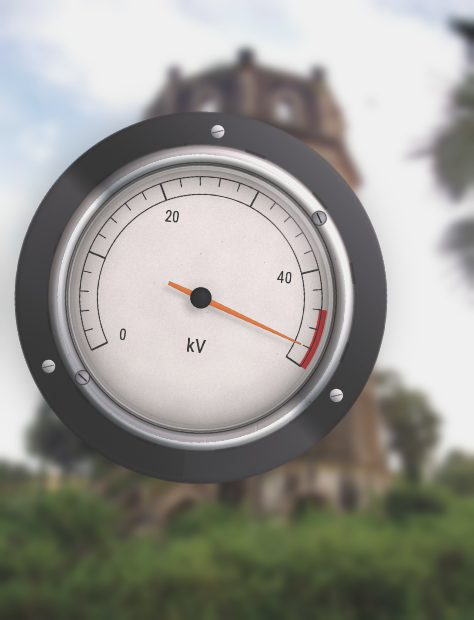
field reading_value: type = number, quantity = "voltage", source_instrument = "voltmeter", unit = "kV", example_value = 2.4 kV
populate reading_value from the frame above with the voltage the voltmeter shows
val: 48 kV
